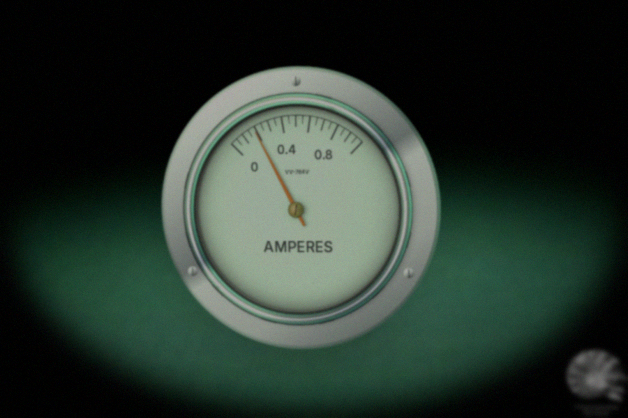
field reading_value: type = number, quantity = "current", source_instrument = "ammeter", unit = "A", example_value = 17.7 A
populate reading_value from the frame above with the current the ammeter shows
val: 0.2 A
